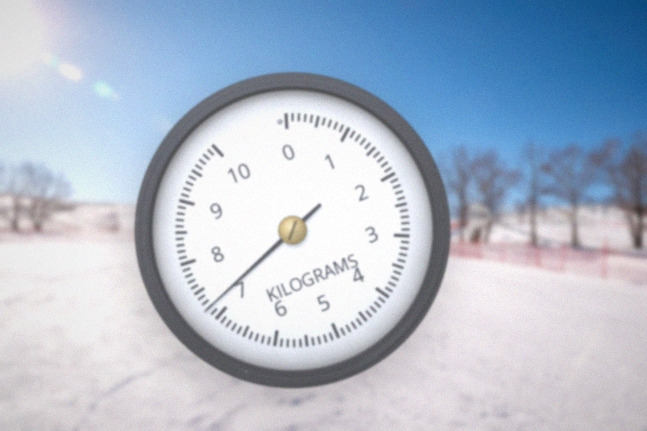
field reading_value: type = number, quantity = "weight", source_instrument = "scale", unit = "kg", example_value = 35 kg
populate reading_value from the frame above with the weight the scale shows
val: 7.2 kg
